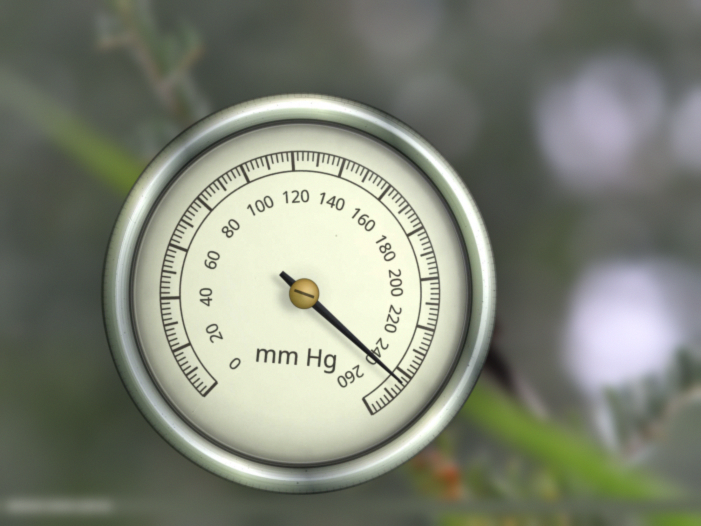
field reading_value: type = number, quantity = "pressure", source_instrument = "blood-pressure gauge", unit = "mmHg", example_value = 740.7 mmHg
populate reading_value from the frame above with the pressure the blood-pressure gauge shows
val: 244 mmHg
